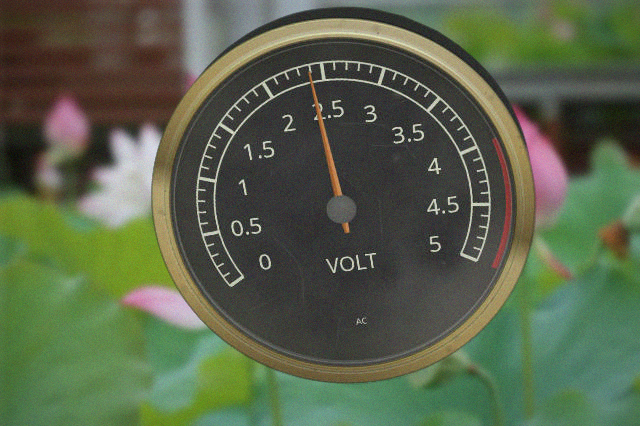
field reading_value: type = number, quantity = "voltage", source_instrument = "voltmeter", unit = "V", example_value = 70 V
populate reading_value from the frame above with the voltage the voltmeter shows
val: 2.4 V
